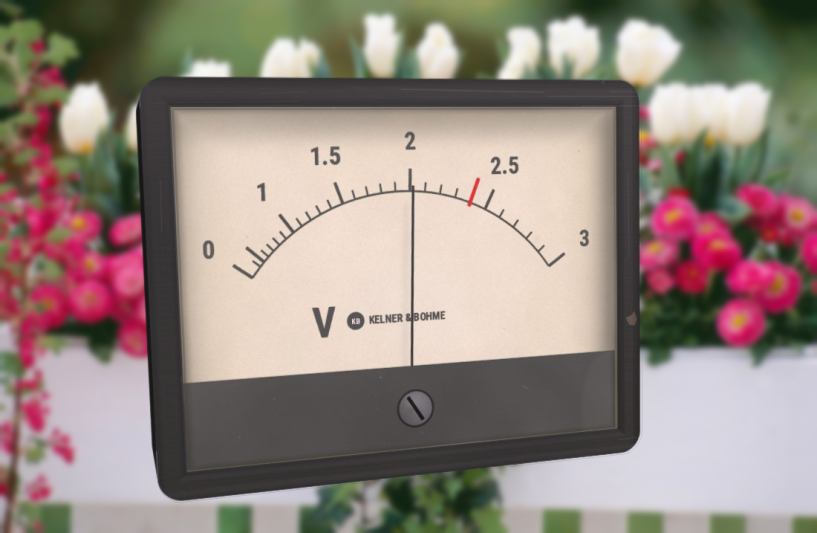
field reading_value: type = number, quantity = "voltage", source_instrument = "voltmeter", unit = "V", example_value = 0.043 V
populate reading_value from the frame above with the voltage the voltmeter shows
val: 2 V
